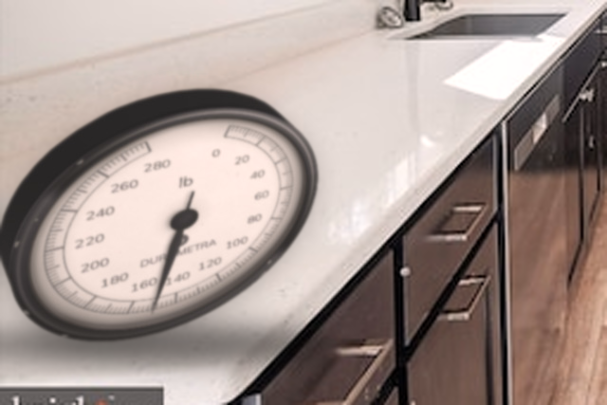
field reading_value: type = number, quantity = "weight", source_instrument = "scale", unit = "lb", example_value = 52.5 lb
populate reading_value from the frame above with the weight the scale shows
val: 150 lb
